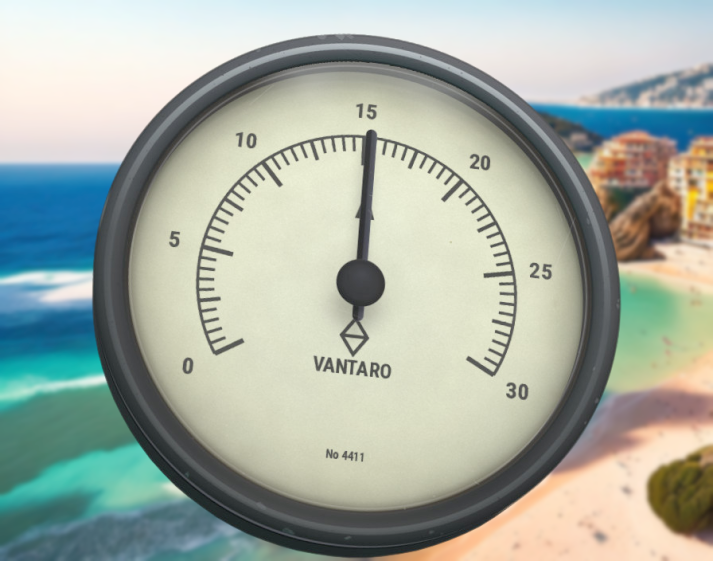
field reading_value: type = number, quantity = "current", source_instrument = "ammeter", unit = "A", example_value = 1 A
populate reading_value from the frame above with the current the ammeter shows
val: 15.25 A
